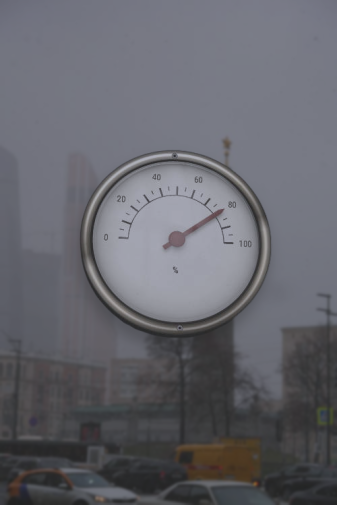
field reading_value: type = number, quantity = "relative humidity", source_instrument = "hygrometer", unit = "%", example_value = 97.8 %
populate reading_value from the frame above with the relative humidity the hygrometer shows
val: 80 %
